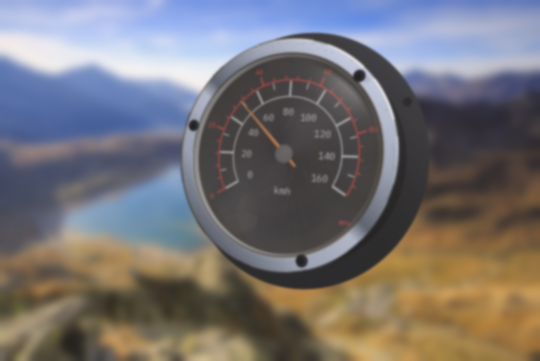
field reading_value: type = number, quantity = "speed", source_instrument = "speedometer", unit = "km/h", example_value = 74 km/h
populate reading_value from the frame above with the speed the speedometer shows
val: 50 km/h
